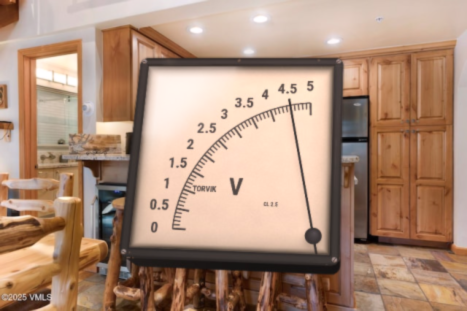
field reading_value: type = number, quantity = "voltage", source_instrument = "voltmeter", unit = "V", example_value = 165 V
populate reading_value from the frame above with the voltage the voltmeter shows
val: 4.5 V
